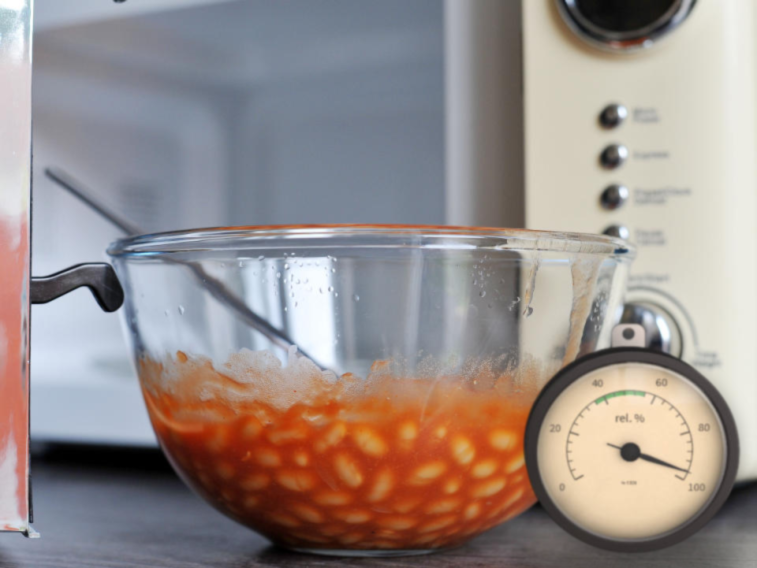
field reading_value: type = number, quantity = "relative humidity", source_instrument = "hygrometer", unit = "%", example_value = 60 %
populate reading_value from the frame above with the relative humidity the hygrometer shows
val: 96 %
